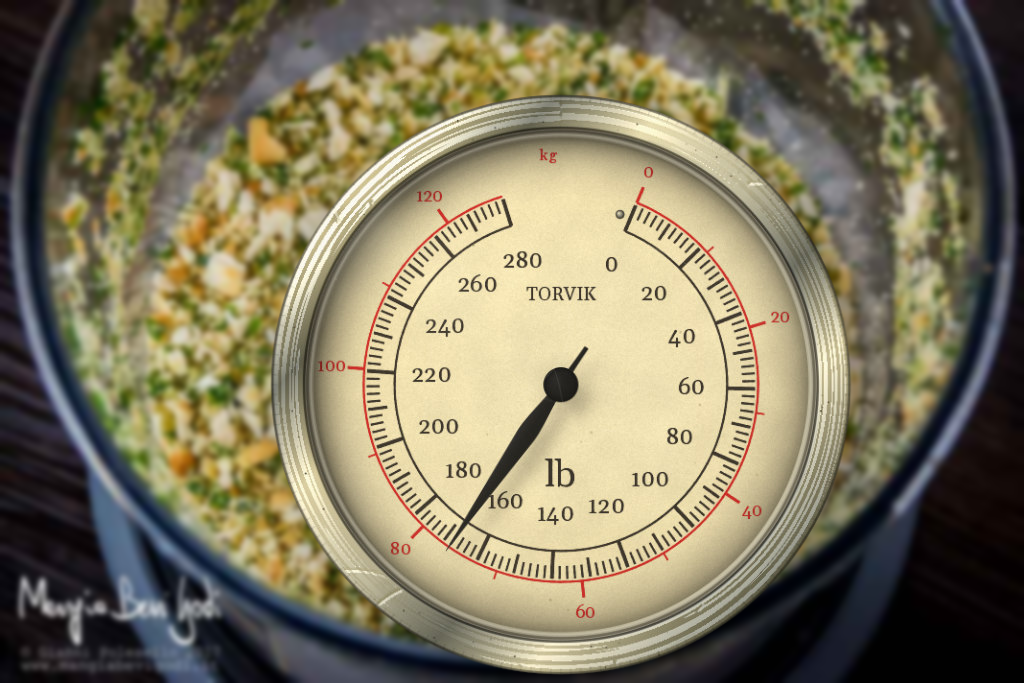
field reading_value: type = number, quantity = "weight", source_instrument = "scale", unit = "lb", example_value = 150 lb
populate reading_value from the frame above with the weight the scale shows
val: 168 lb
